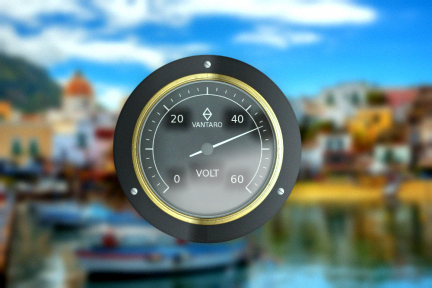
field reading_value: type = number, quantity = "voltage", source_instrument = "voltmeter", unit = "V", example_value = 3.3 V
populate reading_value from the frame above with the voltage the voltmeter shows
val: 45 V
